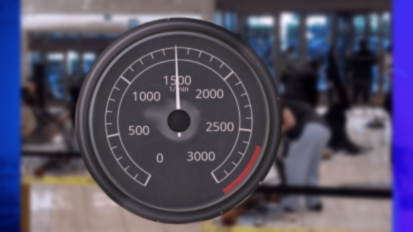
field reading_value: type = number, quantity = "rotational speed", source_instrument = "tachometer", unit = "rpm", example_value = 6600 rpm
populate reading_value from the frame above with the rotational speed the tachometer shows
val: 1500 rpm
